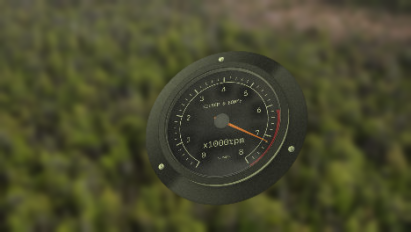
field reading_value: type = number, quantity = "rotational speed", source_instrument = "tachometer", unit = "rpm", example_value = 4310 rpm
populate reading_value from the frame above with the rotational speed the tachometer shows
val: 7200 rpm
